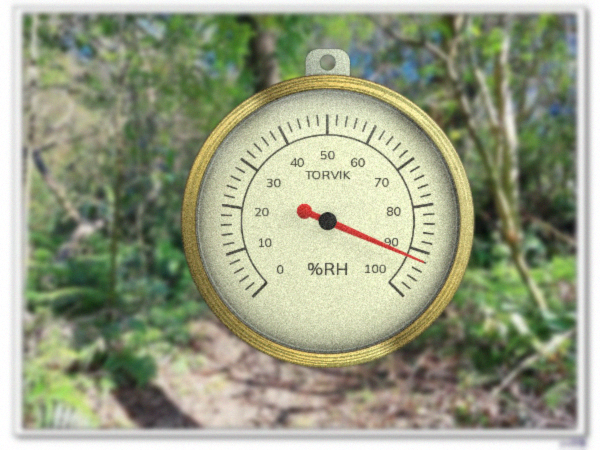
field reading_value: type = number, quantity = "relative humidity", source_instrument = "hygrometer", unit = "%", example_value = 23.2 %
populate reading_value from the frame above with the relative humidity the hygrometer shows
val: 92 %
